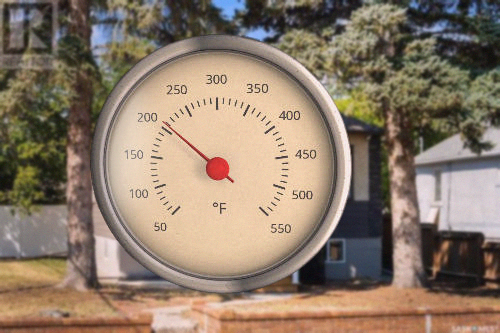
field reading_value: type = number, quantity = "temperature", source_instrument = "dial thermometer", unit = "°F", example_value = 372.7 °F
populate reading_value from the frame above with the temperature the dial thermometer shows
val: 210 °F
